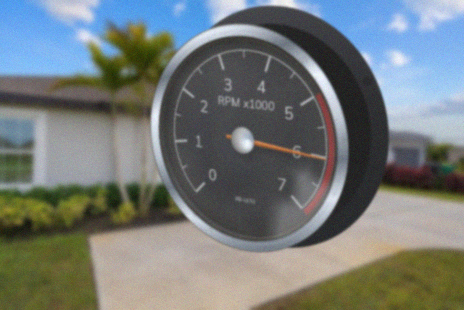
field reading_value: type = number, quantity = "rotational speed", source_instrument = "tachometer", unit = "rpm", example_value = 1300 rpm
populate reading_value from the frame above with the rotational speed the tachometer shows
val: 6000 rpm
